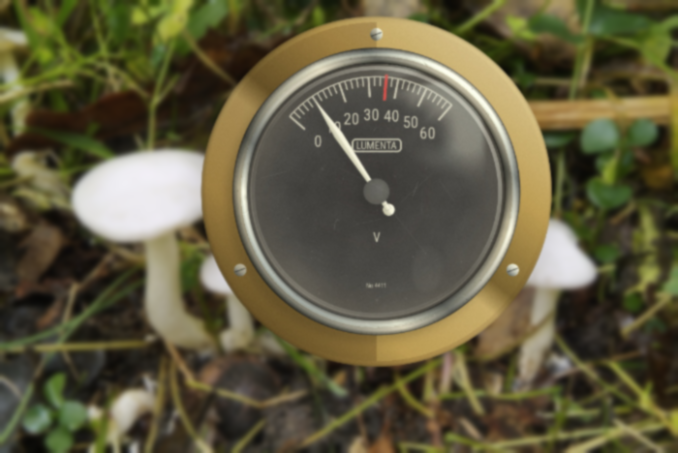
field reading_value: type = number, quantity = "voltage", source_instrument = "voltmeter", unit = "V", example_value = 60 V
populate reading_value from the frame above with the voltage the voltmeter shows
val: 10 V
